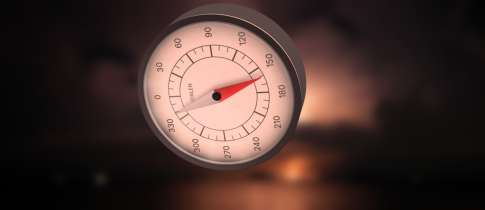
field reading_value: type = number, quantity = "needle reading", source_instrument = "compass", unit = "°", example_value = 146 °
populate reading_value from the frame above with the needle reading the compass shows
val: 160 °
